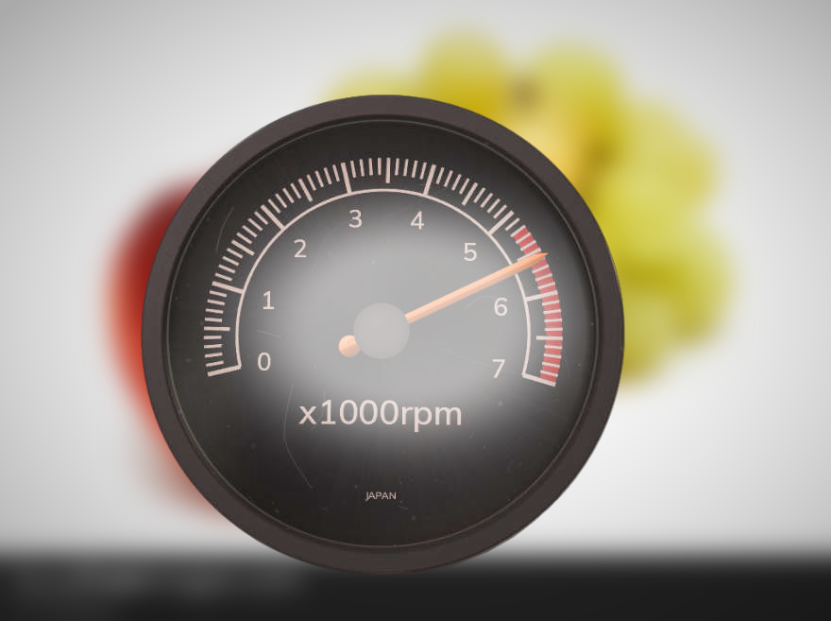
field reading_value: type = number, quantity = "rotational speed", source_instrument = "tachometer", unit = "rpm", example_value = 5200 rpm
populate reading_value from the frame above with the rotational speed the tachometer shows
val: 5600 rpm
